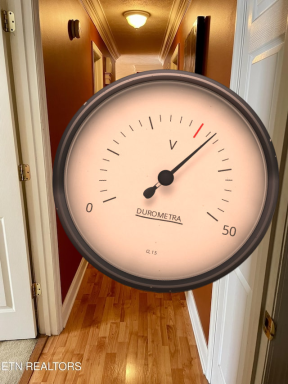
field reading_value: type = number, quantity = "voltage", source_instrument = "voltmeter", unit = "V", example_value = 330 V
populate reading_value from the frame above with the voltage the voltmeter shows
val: 33 V
